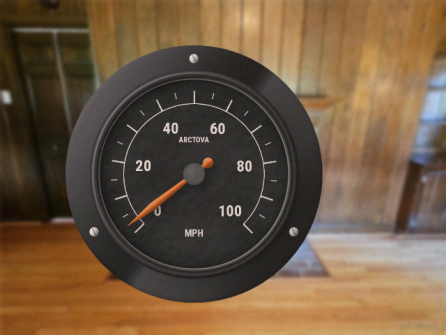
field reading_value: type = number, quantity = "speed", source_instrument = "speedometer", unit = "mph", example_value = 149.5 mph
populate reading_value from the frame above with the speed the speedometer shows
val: 2.5 mph
